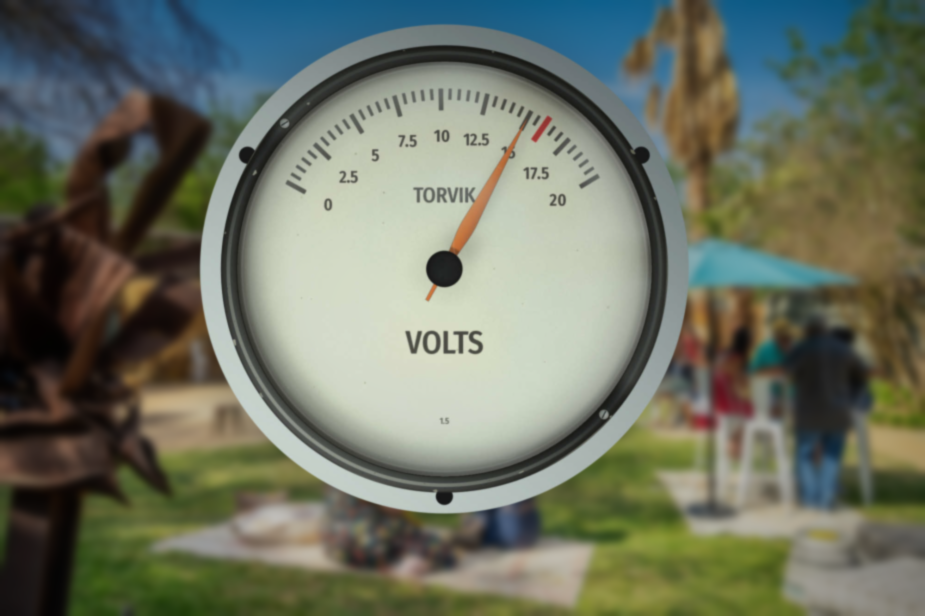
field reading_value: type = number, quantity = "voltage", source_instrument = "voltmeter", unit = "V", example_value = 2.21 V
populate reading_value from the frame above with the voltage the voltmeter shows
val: 15 V
